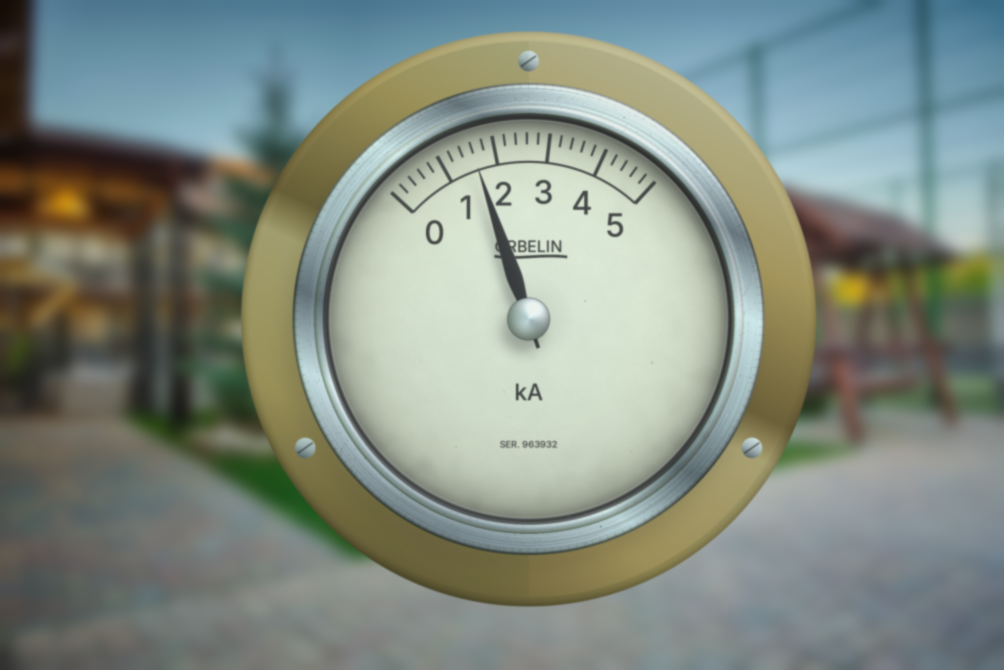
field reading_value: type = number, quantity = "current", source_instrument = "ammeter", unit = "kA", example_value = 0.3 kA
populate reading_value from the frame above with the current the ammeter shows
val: 1.6 kA
